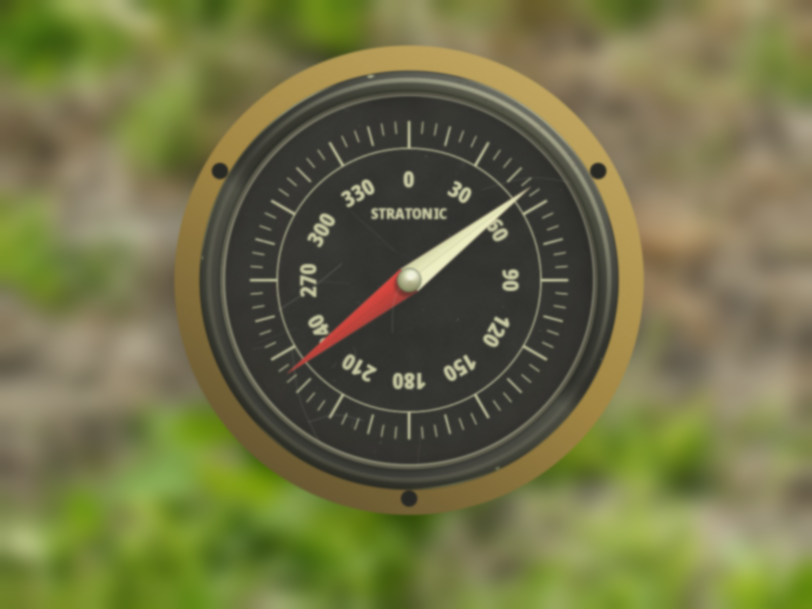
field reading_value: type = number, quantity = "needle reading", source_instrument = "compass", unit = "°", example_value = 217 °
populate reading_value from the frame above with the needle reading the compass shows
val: 232.5 °
